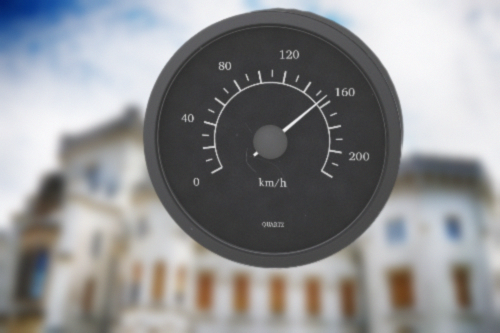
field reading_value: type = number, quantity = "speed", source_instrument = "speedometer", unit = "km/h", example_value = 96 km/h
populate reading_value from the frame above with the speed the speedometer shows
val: 155 km/h
